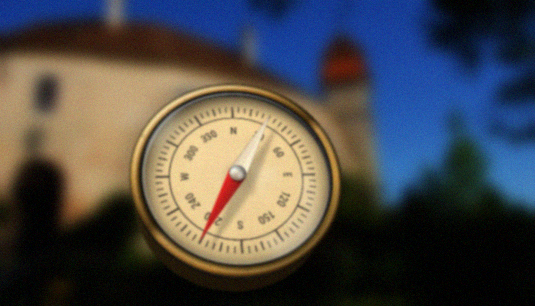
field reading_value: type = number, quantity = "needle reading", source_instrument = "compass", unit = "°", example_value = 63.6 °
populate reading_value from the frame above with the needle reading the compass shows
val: 210 °
